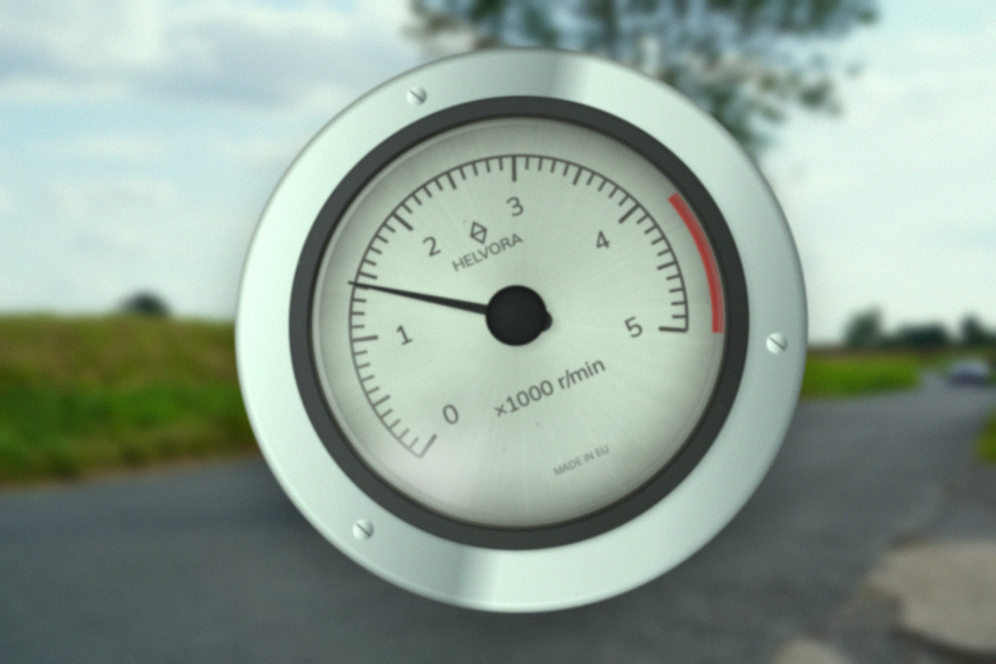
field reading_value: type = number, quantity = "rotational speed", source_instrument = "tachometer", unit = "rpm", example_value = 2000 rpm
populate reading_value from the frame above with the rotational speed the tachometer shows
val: 1400 rpm
